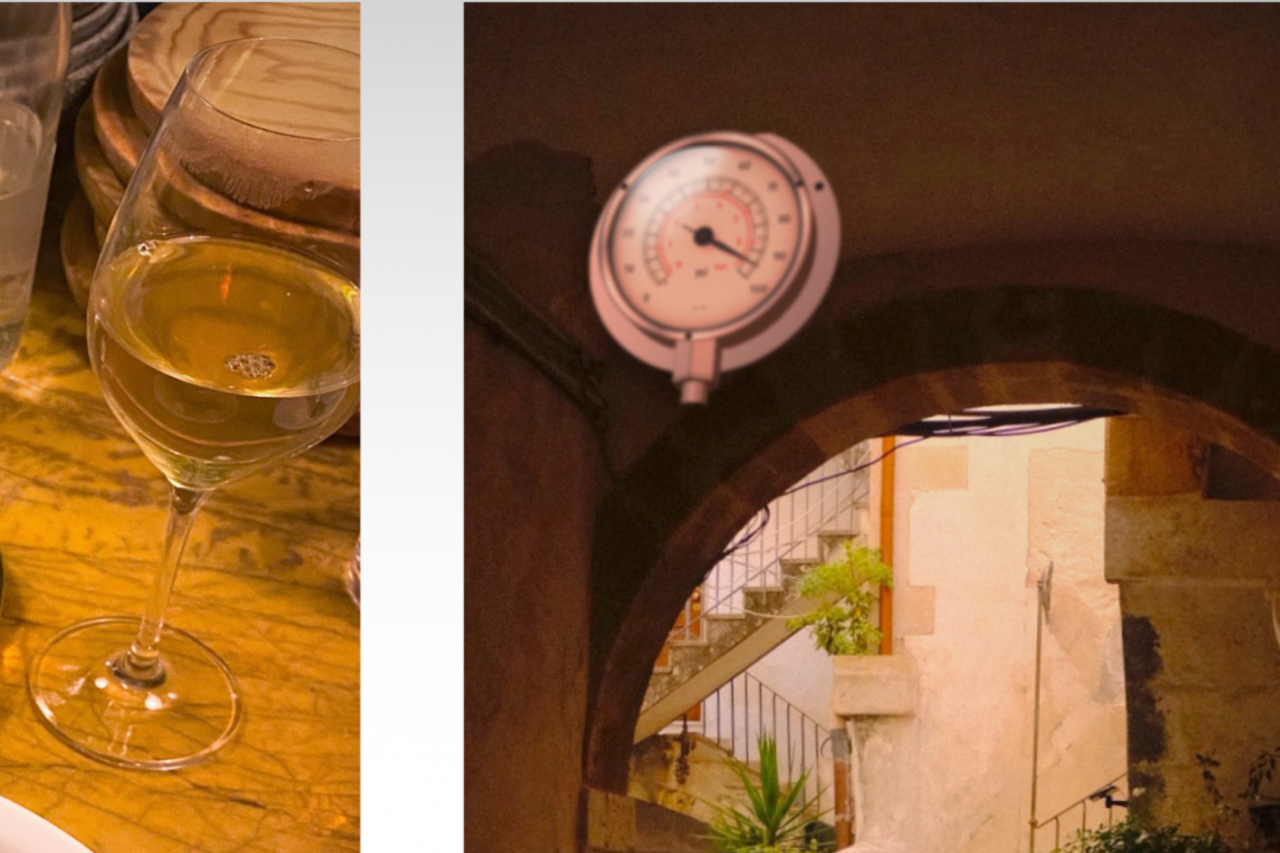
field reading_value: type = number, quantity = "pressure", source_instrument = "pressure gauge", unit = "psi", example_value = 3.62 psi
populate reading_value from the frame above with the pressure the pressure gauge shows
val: 95 psi
